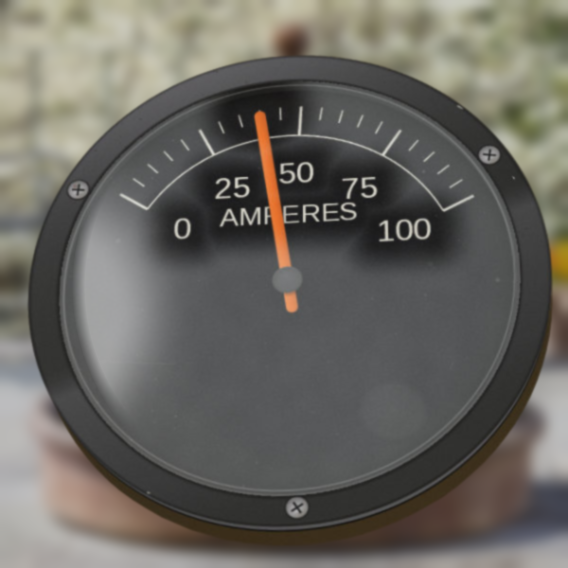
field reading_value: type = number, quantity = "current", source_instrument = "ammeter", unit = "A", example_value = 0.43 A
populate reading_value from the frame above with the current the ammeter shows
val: 40 A
